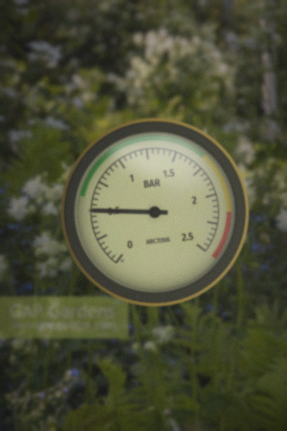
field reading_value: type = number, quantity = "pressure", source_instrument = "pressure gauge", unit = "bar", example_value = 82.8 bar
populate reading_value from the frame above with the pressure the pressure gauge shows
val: 0.5 bar
